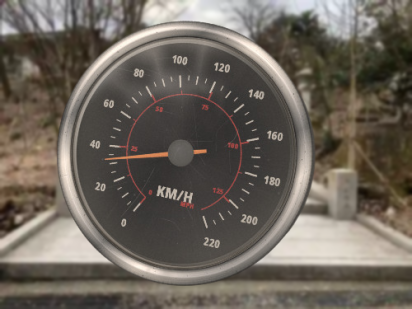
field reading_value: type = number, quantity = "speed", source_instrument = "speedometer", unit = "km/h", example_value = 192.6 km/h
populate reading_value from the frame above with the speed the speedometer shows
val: 32.5 km/h
